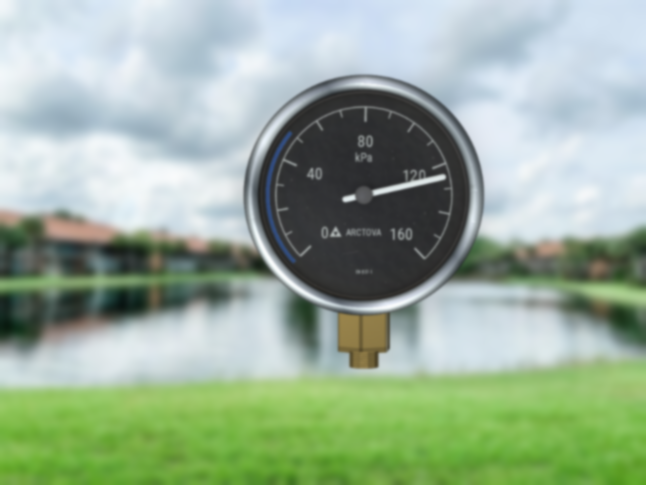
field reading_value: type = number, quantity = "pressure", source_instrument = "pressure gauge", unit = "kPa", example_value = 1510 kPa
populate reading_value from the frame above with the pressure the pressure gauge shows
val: 125 kPa
